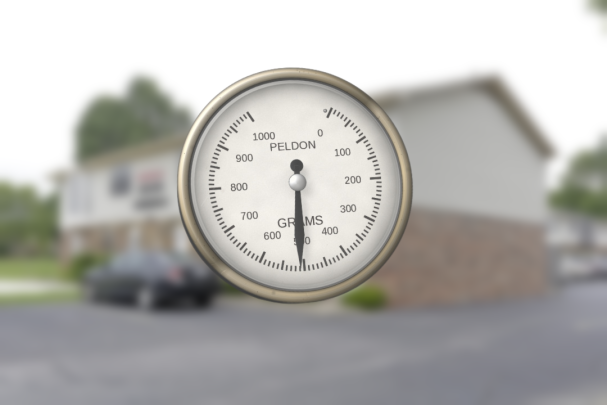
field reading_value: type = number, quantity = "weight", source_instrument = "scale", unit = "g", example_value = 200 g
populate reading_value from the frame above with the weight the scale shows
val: 510 g
